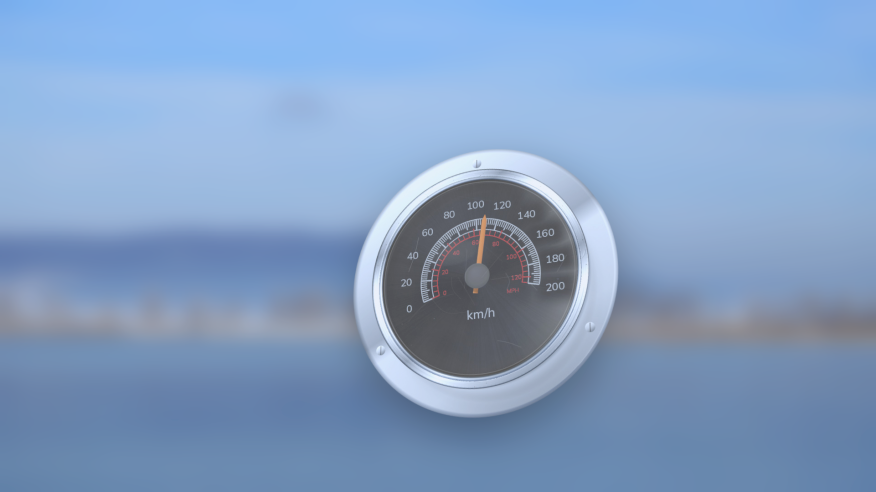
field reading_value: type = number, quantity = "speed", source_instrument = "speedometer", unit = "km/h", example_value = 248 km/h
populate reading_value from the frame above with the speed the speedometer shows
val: 110 km/h
